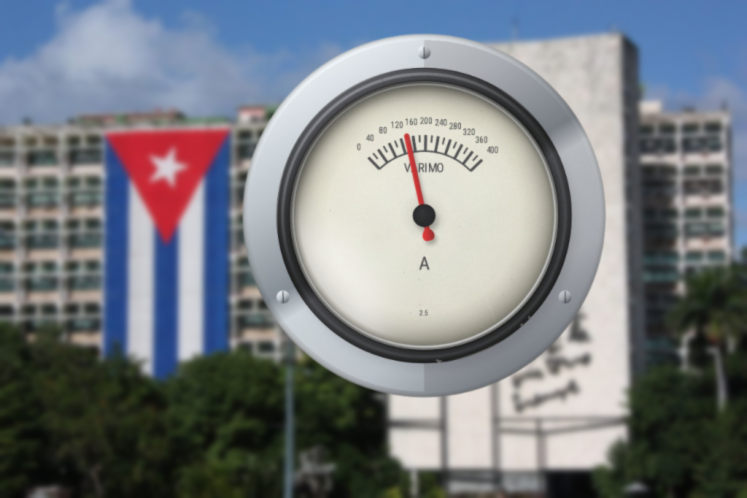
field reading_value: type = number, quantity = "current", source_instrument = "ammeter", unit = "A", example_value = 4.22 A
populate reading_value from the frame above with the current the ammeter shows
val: 140 A
